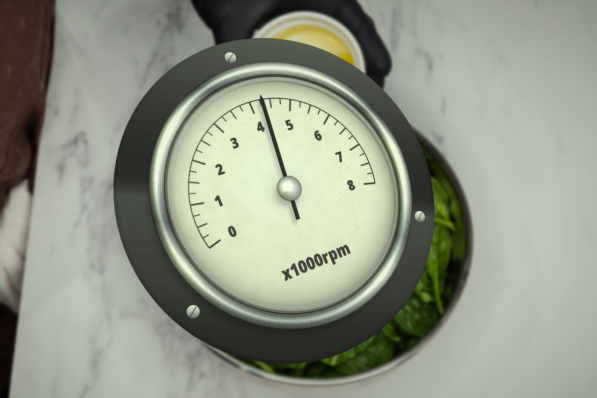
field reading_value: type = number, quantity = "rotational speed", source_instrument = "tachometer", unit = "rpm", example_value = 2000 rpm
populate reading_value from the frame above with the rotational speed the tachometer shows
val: 4250 rpm
